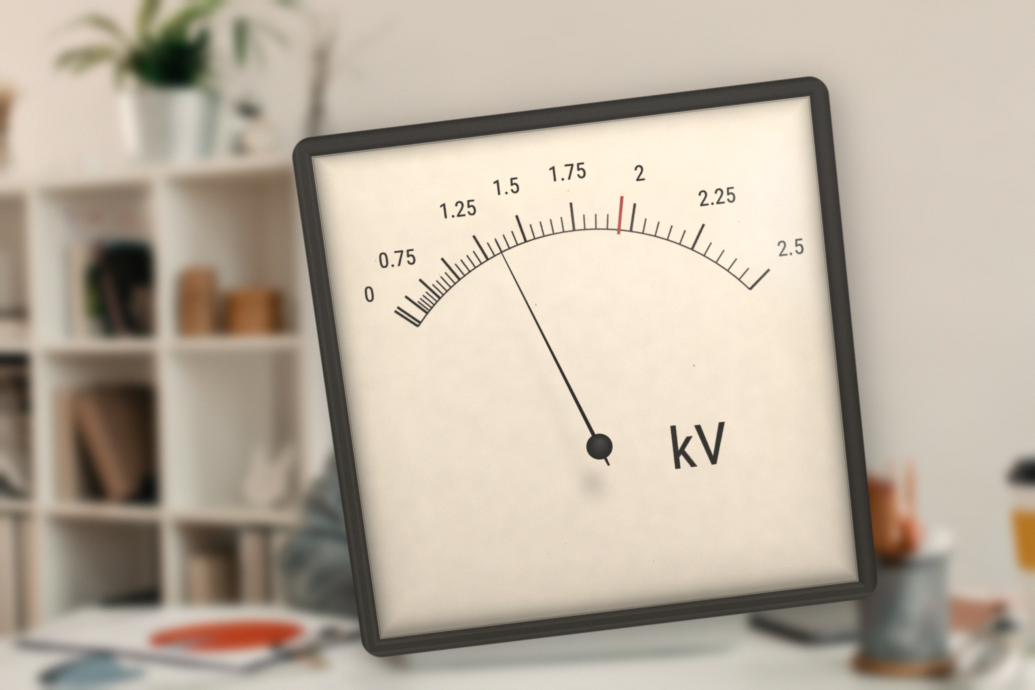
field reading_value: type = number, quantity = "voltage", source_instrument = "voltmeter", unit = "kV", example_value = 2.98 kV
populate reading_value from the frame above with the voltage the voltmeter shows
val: 1.35 kV
